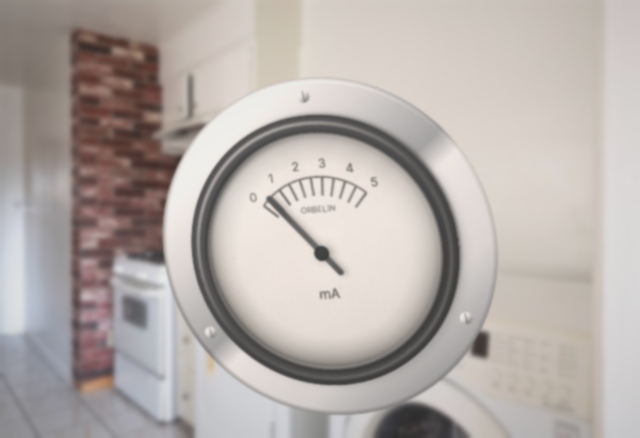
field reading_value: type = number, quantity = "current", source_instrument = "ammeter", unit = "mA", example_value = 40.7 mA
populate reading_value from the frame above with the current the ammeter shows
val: 0.5 mA
